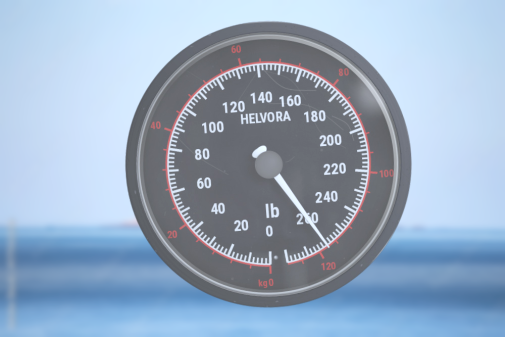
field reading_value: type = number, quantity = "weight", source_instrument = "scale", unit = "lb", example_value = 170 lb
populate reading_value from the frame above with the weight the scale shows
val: 260 lb
